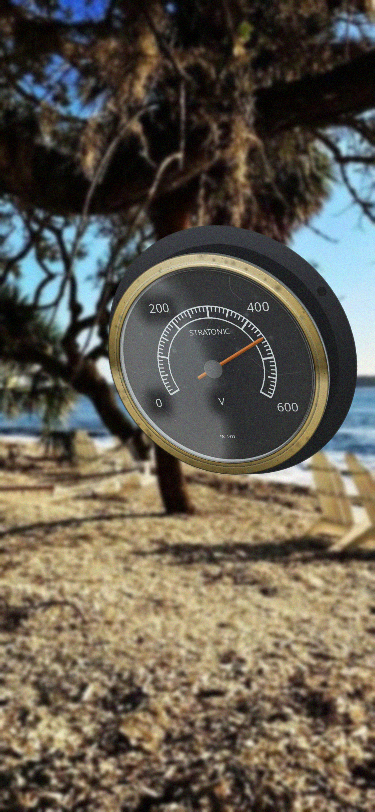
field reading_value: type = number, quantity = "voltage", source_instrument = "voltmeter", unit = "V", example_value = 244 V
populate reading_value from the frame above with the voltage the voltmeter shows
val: 450 V
